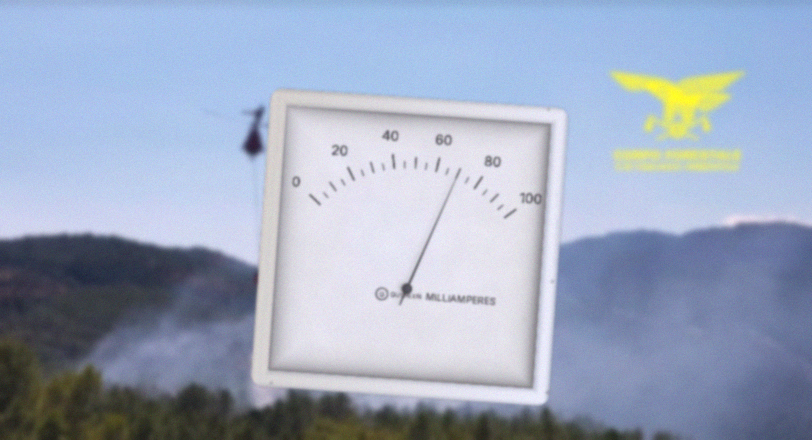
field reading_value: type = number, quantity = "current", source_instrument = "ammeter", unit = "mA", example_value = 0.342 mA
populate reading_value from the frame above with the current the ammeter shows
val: 70 mA
